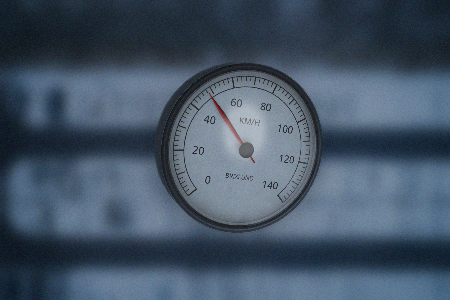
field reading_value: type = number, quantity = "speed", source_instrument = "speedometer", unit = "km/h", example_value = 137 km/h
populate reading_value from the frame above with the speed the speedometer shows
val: 48 km/h
